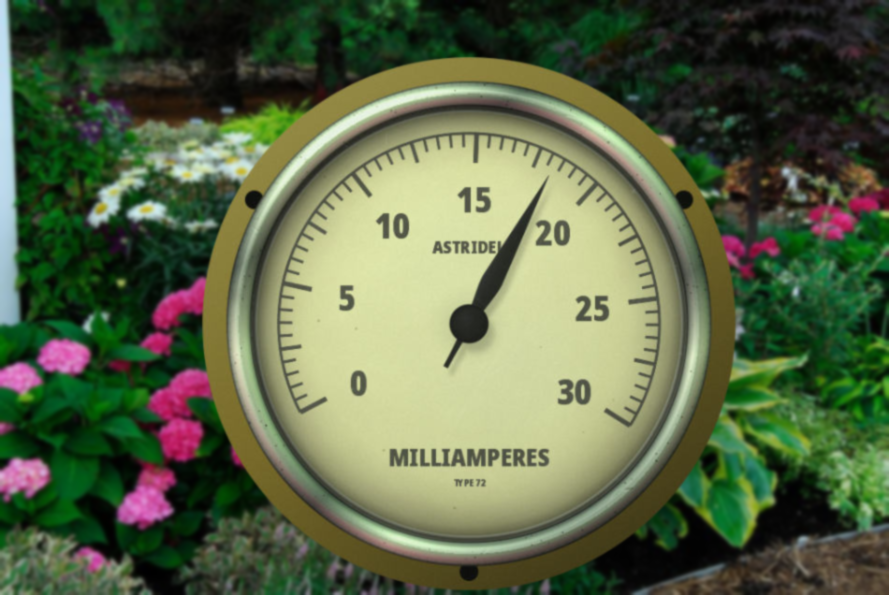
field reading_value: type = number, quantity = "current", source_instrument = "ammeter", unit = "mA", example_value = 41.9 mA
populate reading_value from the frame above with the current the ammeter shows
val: 18.25 mA
